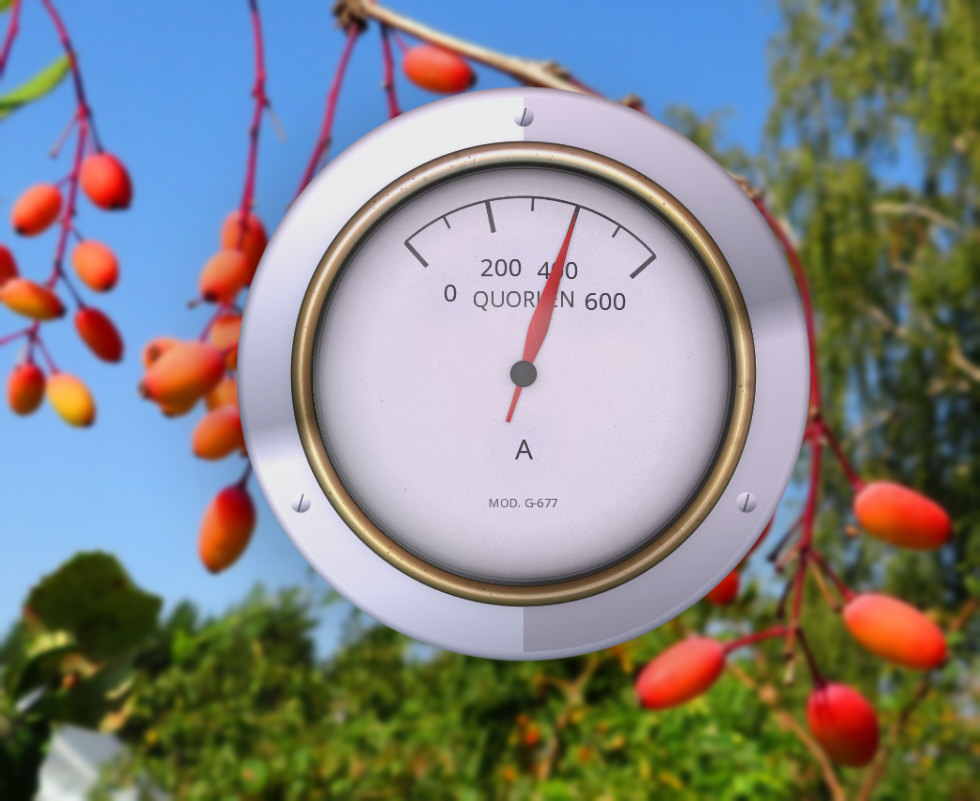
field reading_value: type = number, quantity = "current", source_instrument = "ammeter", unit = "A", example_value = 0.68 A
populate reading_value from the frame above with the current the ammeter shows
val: 400 A
